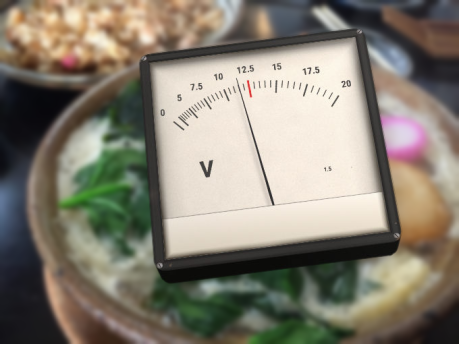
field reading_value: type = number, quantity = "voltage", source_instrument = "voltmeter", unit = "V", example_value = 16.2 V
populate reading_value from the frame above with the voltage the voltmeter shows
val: 11.5 V
